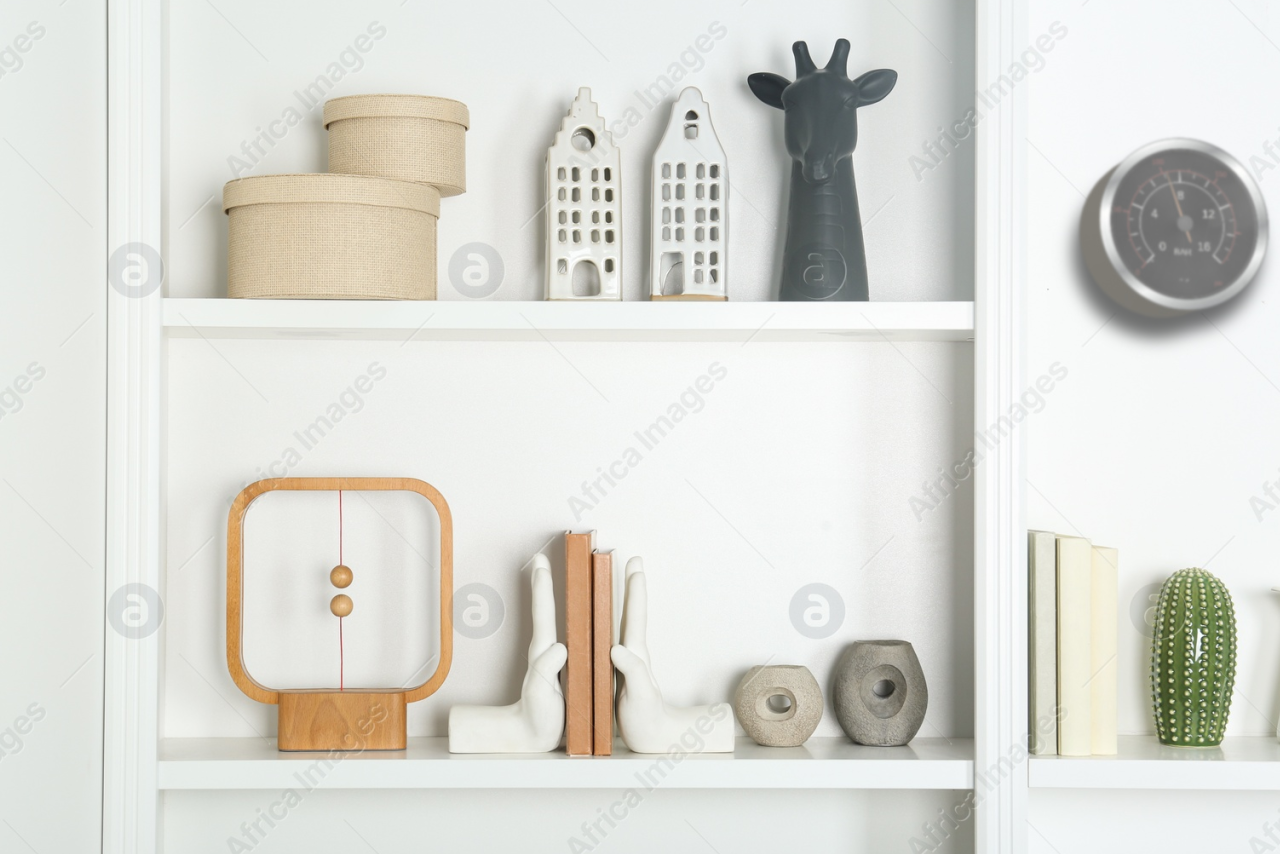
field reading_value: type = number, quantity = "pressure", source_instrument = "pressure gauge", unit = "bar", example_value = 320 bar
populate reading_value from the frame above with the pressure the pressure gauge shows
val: 7 bar
